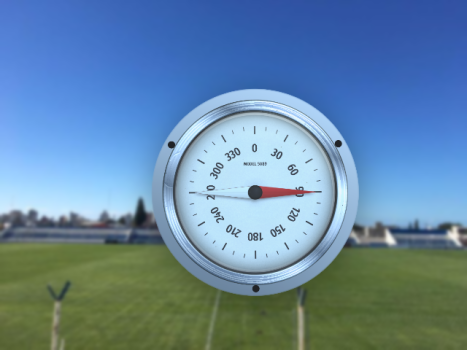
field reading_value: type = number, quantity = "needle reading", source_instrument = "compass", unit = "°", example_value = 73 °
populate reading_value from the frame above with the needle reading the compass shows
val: 90 °
